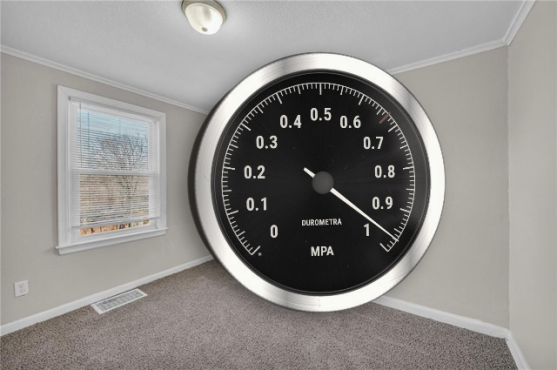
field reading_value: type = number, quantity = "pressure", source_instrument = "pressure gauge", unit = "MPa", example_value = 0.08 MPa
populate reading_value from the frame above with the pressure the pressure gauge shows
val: 0.97 MPa
